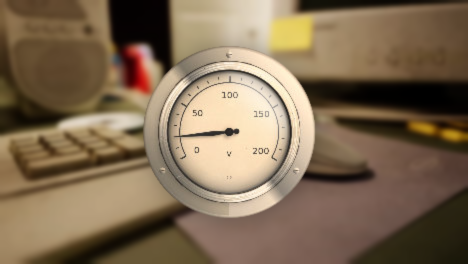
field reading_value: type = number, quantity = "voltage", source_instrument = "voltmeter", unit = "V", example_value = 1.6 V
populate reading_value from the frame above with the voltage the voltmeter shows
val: 20 V
